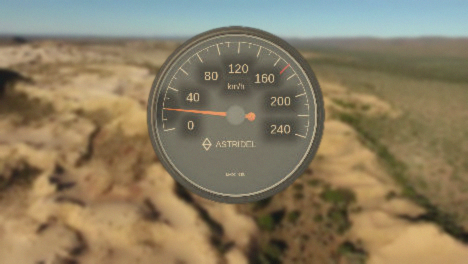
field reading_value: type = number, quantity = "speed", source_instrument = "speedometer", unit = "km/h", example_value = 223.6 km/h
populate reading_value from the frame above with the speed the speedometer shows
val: 20 km/h
